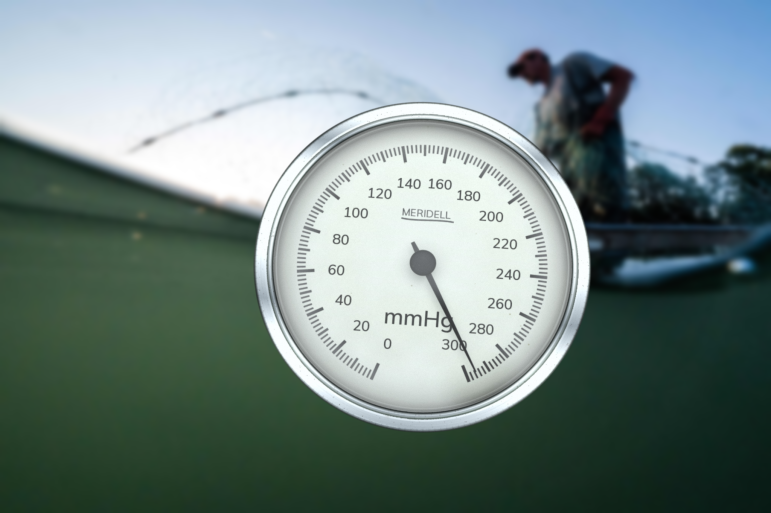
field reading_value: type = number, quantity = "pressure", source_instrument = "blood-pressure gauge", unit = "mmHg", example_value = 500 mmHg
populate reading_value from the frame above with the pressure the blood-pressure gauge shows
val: 296 mmHg
